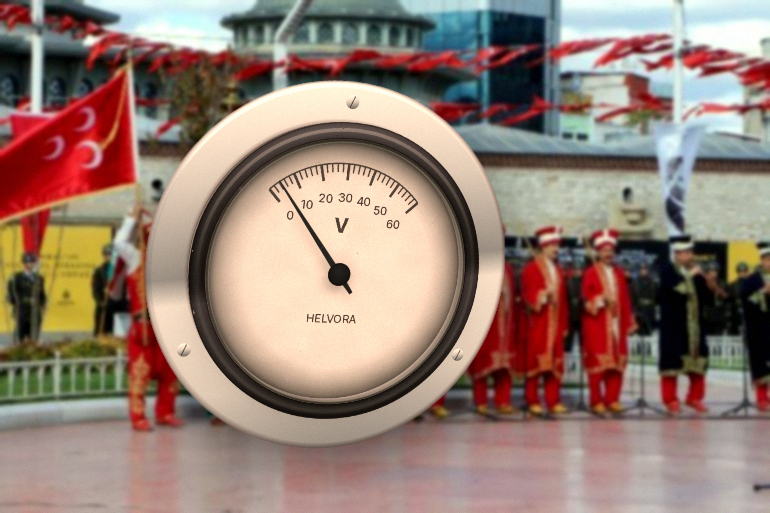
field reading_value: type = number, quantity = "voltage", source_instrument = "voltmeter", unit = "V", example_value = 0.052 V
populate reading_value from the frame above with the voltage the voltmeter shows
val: 4 V
